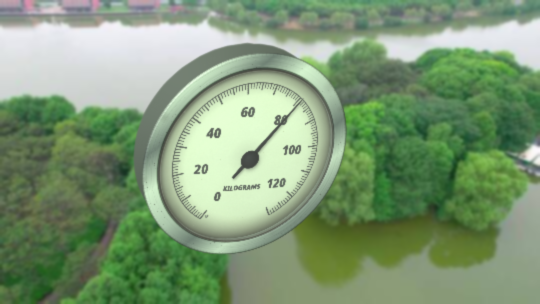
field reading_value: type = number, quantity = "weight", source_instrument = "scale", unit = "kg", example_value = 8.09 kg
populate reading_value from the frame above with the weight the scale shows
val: 80 kg
